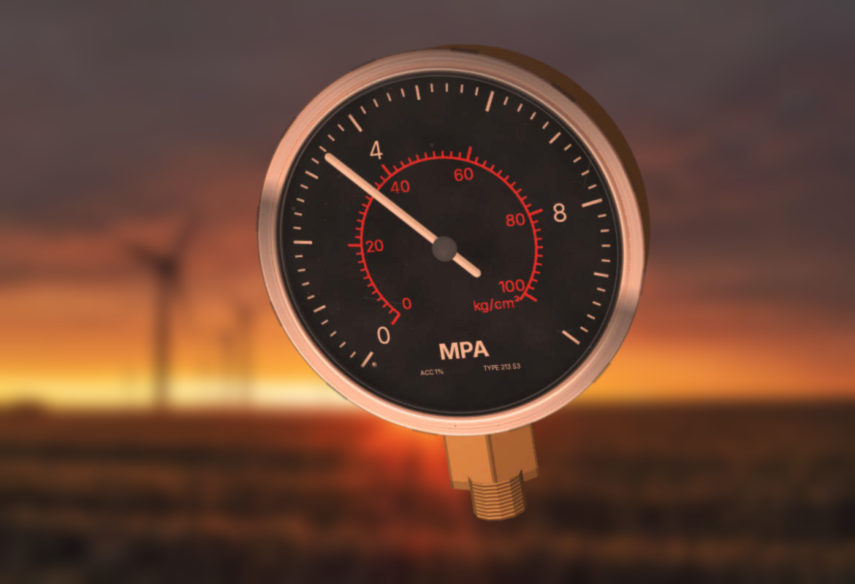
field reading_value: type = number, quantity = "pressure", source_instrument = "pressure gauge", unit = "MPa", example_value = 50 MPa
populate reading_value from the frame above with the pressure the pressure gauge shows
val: 3.4 MPa
